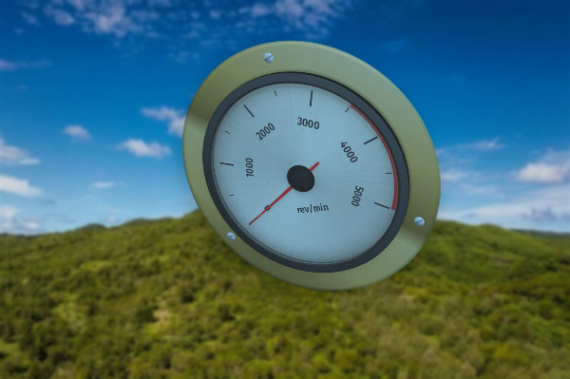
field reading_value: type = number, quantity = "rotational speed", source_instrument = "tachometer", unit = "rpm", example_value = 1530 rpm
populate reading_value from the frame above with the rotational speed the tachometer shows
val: 0 rpm
